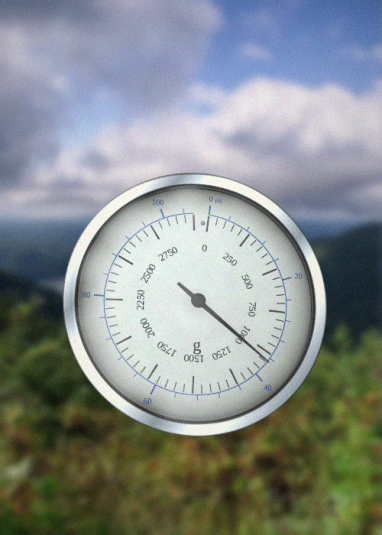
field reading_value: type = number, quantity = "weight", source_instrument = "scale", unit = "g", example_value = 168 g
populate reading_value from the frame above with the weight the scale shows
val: 1050 g
